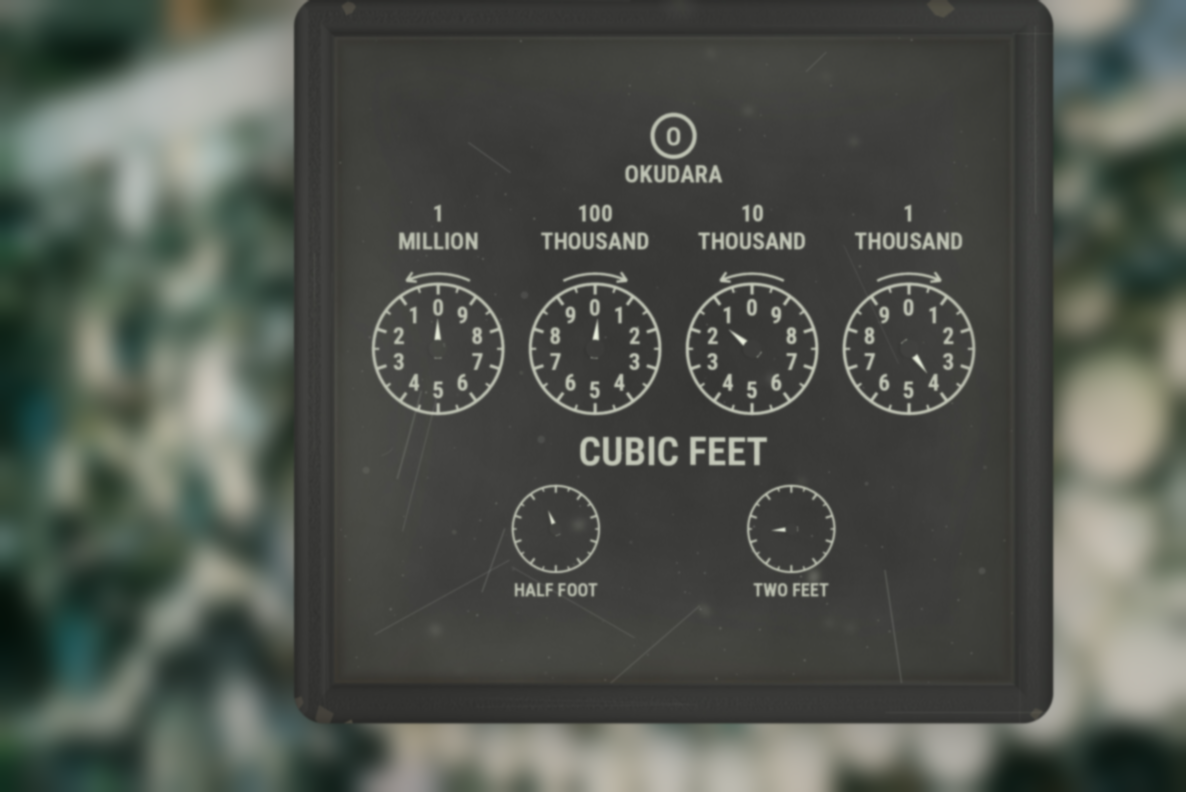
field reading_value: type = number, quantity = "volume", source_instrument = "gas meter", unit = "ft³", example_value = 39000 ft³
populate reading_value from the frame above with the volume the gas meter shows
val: 1400 ft³
